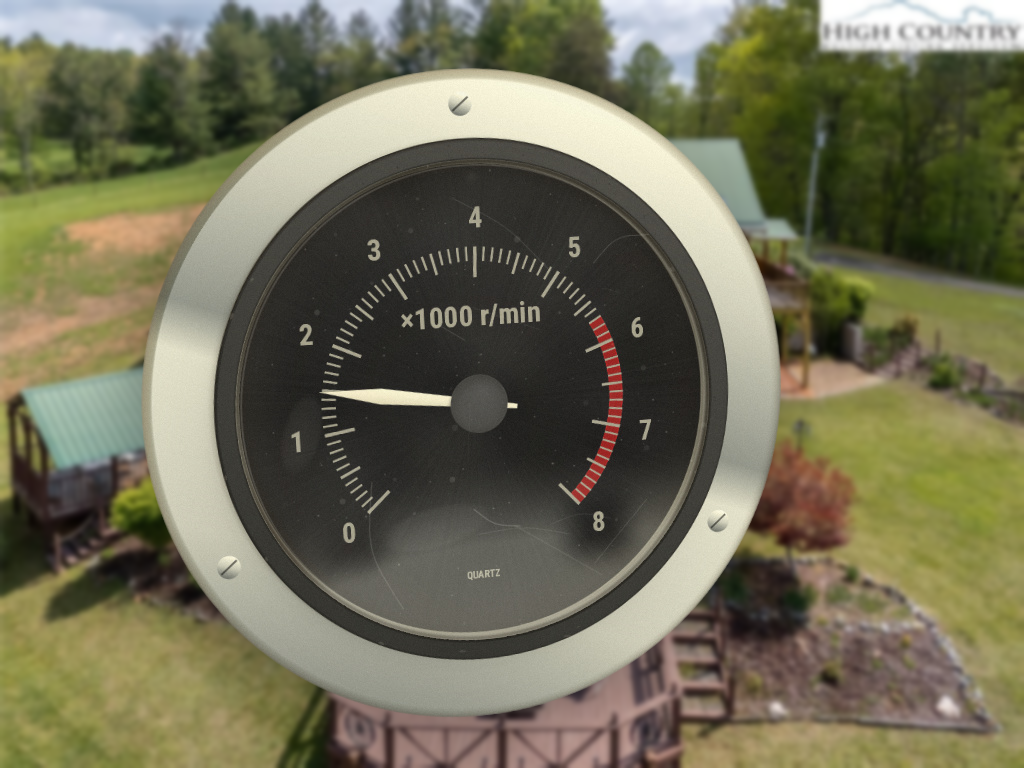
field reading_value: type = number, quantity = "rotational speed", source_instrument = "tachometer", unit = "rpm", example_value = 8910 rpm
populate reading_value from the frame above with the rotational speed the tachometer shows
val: 1500 rpm
